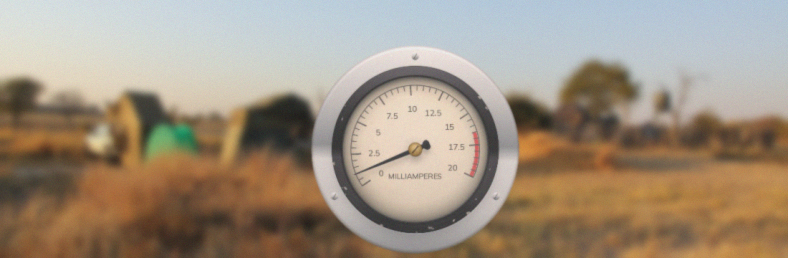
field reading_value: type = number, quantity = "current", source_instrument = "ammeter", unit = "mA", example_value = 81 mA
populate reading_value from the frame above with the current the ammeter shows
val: 1 mA
